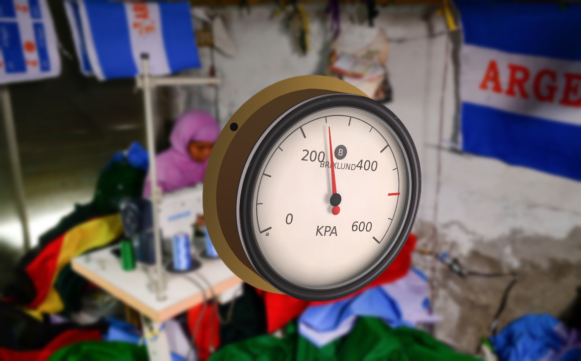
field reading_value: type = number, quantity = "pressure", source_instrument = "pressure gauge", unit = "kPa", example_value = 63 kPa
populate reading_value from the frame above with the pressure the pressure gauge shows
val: 250 kPa
